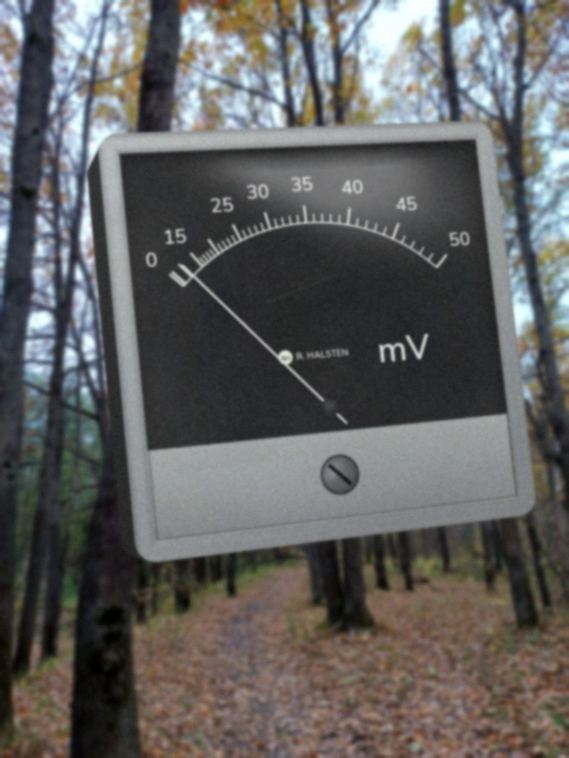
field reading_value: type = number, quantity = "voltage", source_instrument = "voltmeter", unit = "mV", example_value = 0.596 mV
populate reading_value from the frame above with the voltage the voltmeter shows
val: 10 mV
